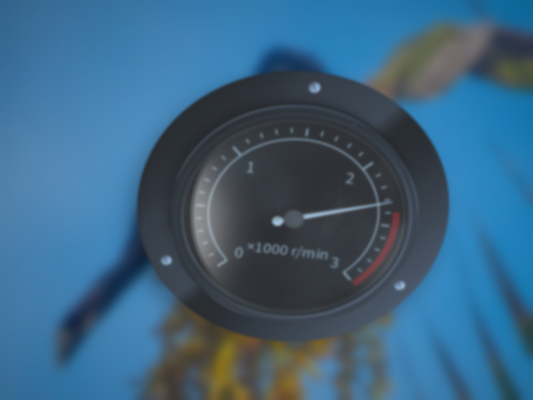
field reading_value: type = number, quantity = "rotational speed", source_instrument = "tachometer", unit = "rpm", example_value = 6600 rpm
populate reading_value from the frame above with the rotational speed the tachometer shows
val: 2300 rpm
